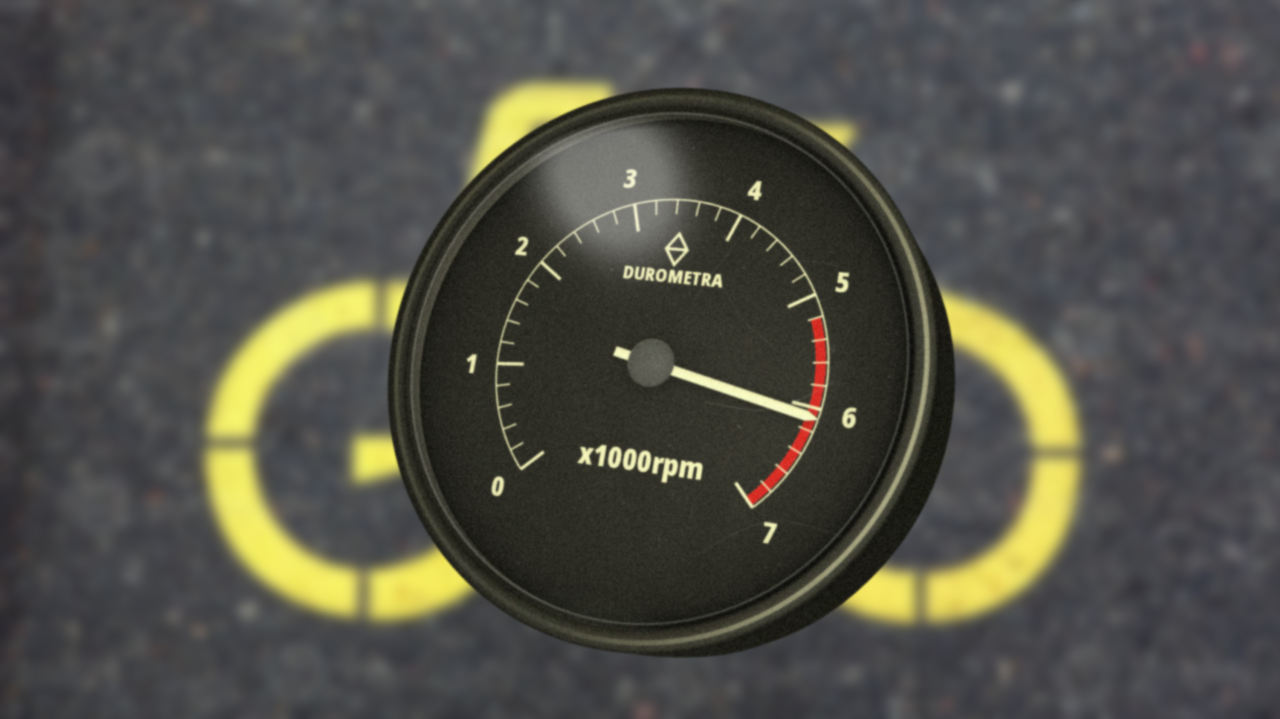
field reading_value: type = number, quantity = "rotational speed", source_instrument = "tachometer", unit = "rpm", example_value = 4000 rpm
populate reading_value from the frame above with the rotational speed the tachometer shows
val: 6100 rpm
